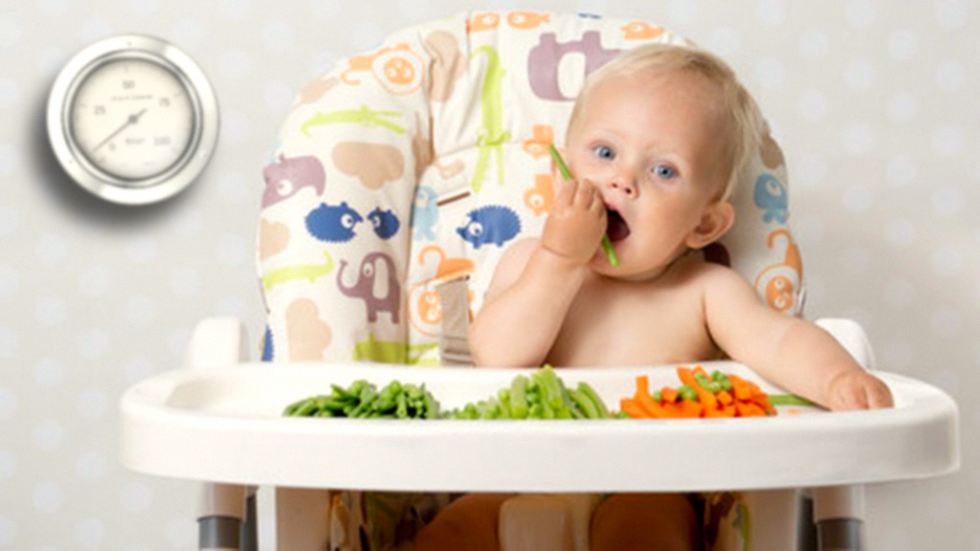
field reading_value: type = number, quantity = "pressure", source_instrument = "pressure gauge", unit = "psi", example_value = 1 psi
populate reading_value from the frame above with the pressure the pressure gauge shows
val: 5 psi
